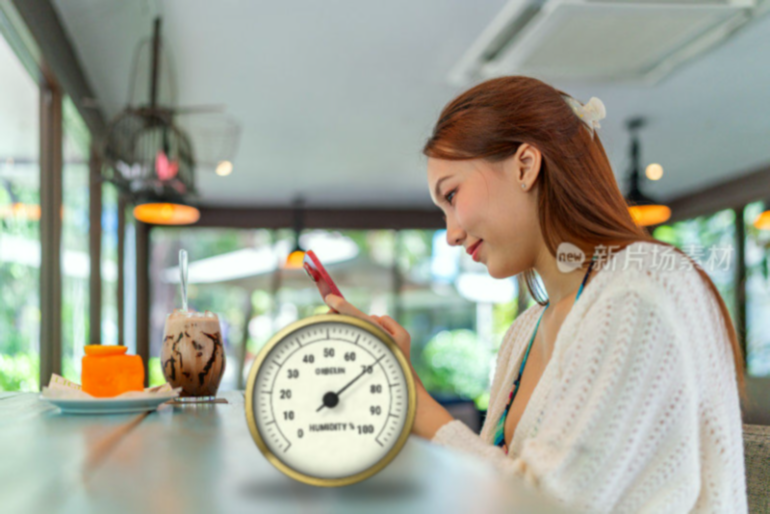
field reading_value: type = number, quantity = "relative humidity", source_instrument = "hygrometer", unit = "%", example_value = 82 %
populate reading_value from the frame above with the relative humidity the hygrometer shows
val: 70 %
